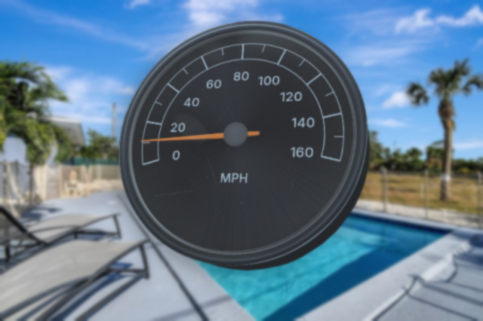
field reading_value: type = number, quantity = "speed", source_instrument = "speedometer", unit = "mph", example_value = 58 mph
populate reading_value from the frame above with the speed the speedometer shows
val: 10 mph
